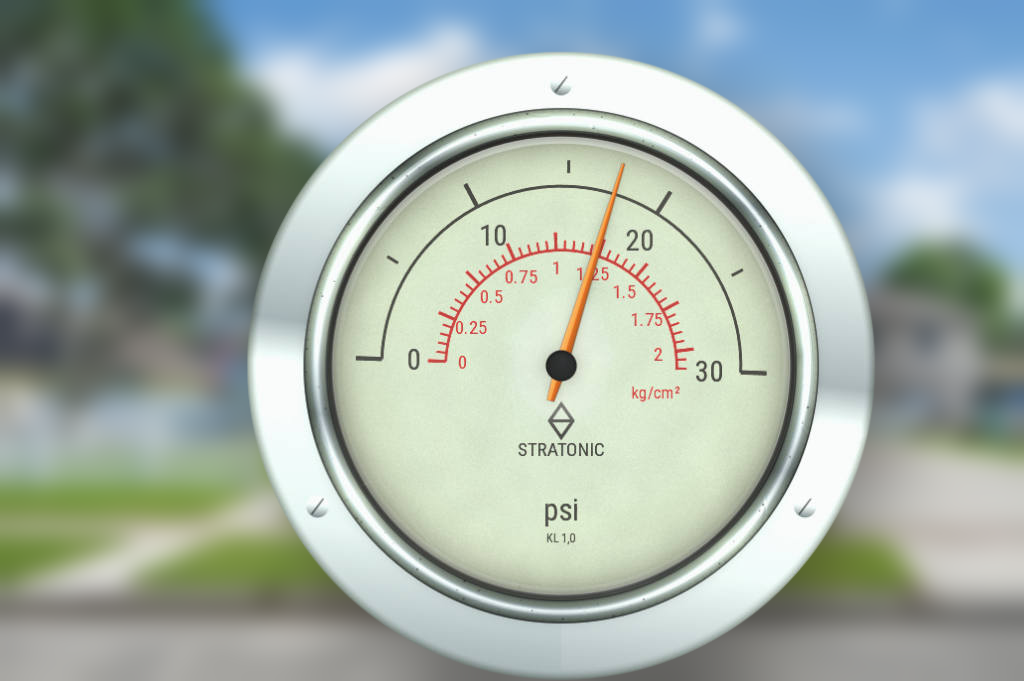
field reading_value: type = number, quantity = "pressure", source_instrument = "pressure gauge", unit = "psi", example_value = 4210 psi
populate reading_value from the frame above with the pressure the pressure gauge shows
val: 17.5 psi
